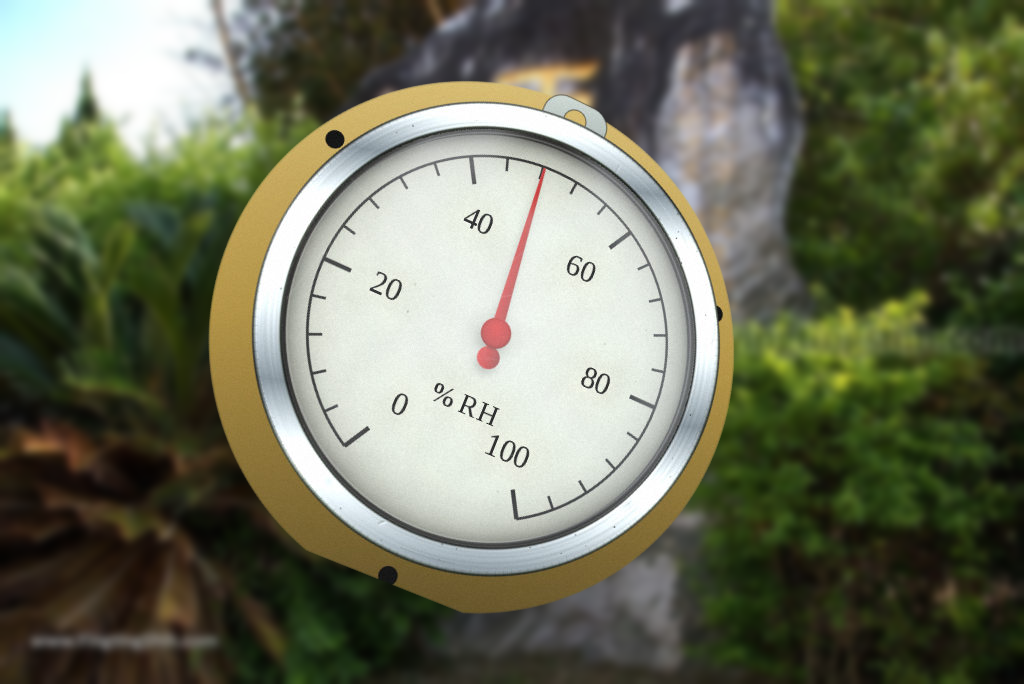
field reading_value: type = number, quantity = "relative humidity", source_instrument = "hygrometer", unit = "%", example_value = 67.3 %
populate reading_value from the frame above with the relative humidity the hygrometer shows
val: 48 %
